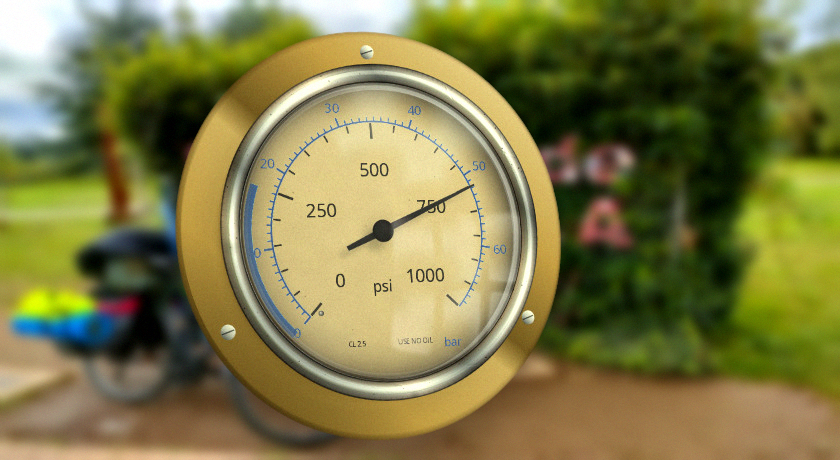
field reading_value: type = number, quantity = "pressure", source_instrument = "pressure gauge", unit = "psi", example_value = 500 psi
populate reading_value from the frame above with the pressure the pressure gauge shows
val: 750 psi
